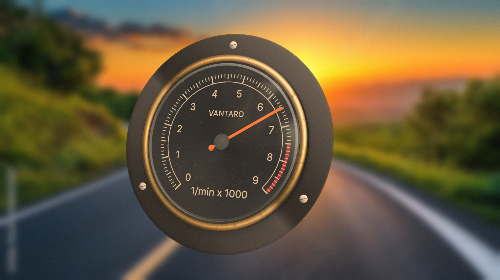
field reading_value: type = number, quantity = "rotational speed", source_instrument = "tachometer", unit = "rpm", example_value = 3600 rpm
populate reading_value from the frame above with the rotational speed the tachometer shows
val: 6500 rpm
